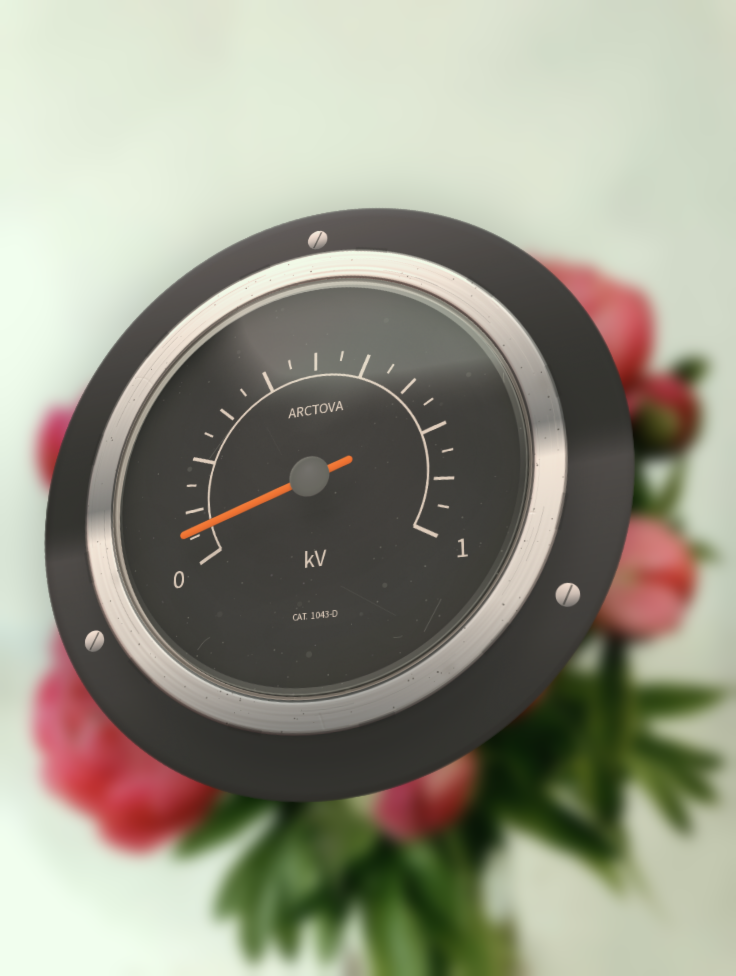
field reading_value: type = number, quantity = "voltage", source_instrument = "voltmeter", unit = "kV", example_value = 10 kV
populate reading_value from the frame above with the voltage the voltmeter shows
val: 0.05 kV
